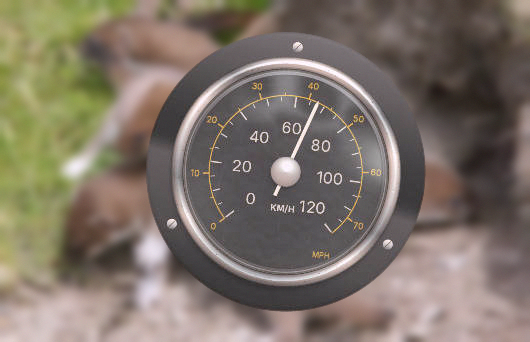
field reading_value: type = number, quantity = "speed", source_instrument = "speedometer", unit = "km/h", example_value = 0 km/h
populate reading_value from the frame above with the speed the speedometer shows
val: 67.5 km/h
